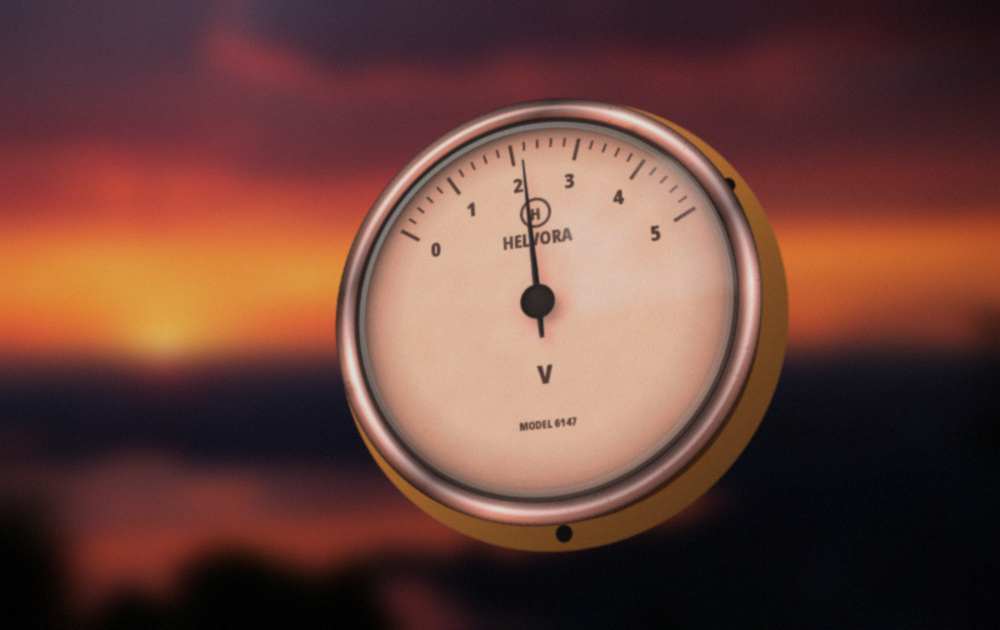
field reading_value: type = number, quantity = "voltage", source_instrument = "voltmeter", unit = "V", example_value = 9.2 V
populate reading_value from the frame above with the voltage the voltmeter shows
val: 2.2 V
